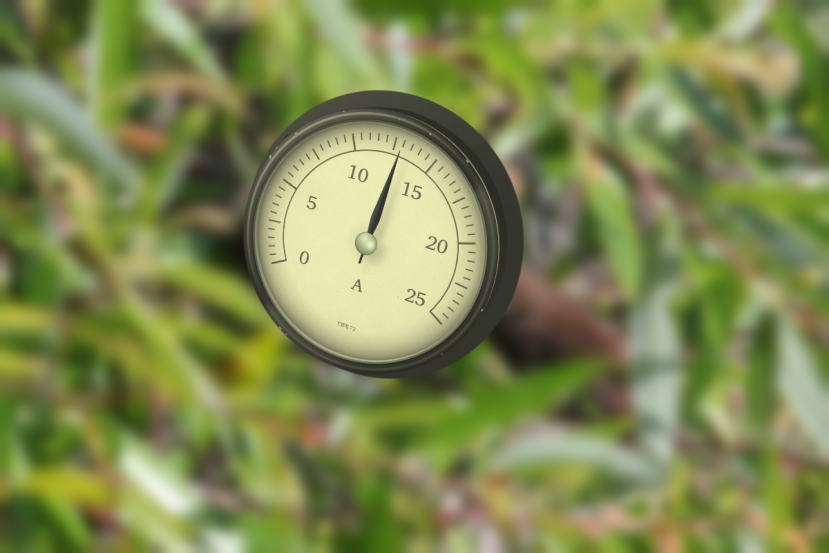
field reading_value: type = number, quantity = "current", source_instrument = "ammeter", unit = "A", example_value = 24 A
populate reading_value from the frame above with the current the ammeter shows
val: 13 A
